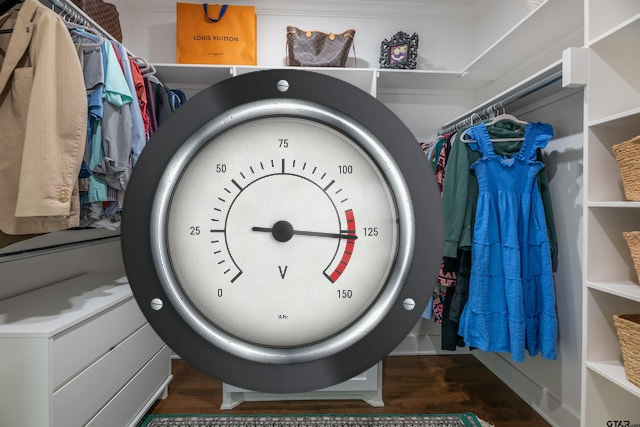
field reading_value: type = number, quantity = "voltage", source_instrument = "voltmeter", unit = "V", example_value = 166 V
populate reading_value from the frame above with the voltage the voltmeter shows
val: 127.5 V
